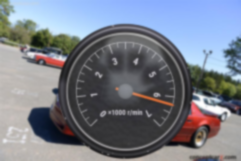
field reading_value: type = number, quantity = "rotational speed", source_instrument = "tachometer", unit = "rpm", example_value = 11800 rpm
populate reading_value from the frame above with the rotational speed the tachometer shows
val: 6250 rpm
